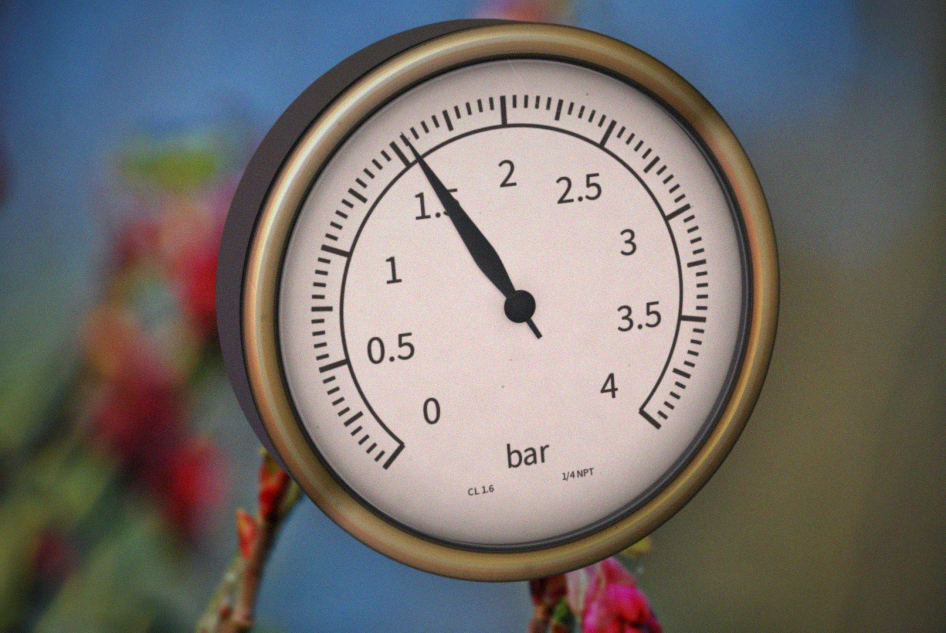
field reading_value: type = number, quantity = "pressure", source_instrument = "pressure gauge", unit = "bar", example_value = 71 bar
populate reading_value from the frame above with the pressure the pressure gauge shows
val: 1.55 bar
